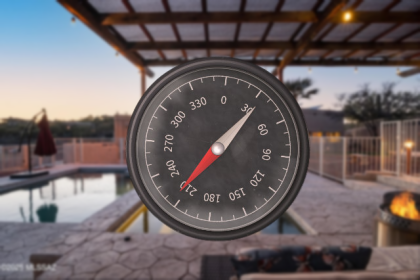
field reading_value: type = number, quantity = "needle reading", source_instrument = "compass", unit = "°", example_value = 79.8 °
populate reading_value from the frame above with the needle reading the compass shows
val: 215 °
